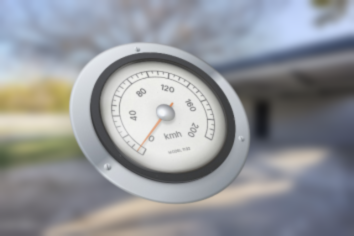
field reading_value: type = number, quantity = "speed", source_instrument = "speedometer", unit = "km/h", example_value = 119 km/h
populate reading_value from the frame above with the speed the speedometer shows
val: 5 km/h
